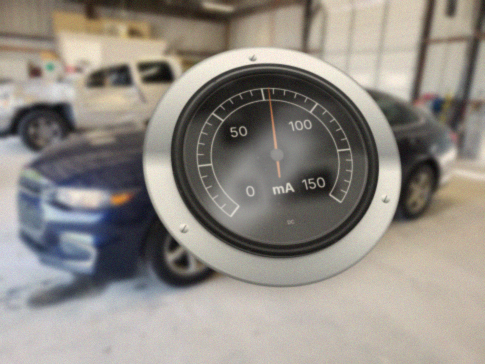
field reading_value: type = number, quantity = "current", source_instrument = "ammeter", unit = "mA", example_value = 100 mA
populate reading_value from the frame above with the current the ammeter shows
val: 77.5 mA
